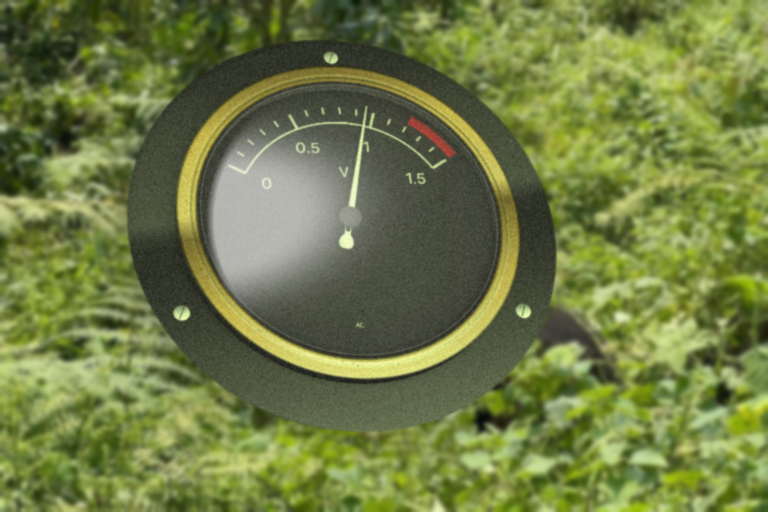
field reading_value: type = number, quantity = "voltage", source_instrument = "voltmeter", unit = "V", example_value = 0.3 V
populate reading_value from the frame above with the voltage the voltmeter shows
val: 0.95 V
